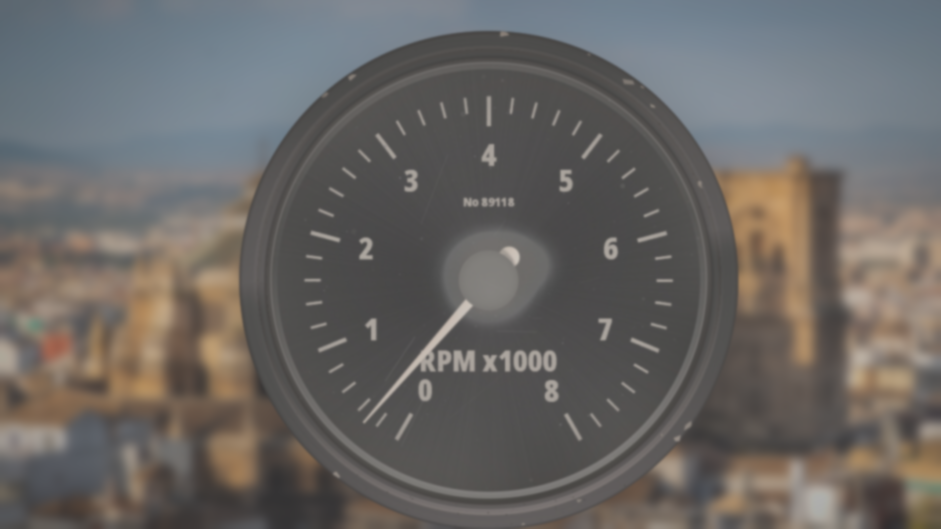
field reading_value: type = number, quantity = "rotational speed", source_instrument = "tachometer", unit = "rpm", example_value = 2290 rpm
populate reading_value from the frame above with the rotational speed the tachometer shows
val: 300 rpm
